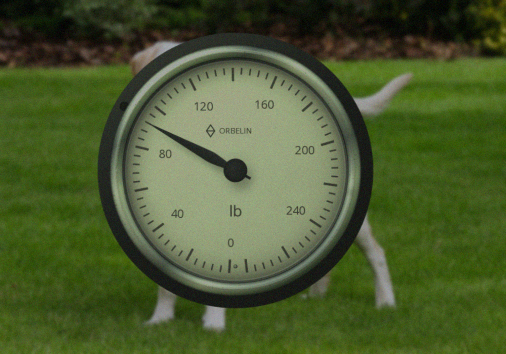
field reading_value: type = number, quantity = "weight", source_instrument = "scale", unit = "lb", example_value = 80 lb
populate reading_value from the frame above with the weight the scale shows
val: 92 lb
